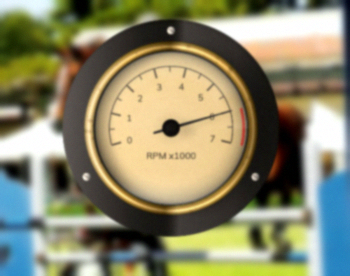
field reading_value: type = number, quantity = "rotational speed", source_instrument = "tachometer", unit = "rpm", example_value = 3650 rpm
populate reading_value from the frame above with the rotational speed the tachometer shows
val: 6000 rpm
